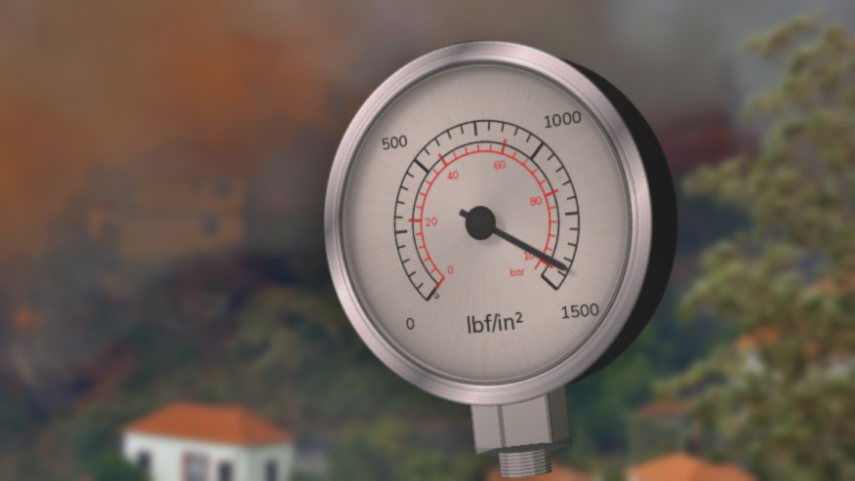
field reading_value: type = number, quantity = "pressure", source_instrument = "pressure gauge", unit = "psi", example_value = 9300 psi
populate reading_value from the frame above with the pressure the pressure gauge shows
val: 1425 psi
